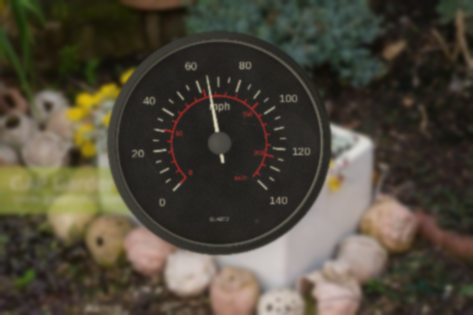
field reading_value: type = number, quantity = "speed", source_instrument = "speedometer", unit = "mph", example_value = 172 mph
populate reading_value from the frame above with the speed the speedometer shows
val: 65 mph
